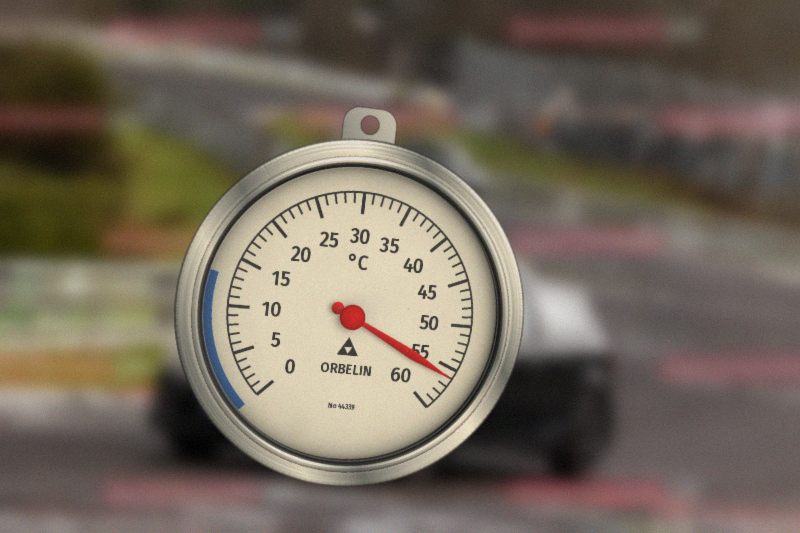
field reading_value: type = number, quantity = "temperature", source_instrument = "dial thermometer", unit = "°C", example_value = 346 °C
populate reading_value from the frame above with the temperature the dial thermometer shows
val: 56 °C
